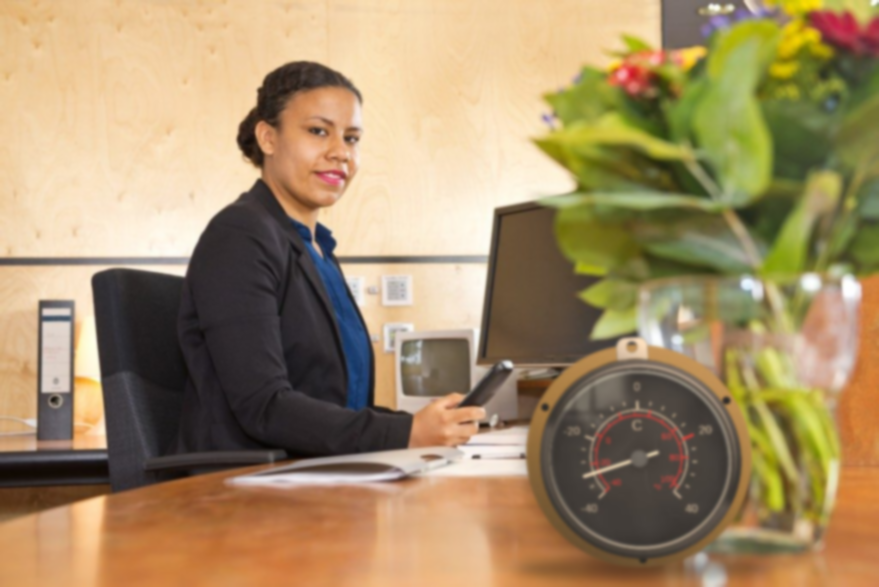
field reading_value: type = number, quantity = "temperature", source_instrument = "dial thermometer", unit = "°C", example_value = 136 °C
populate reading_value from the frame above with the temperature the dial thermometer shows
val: -32 °C
